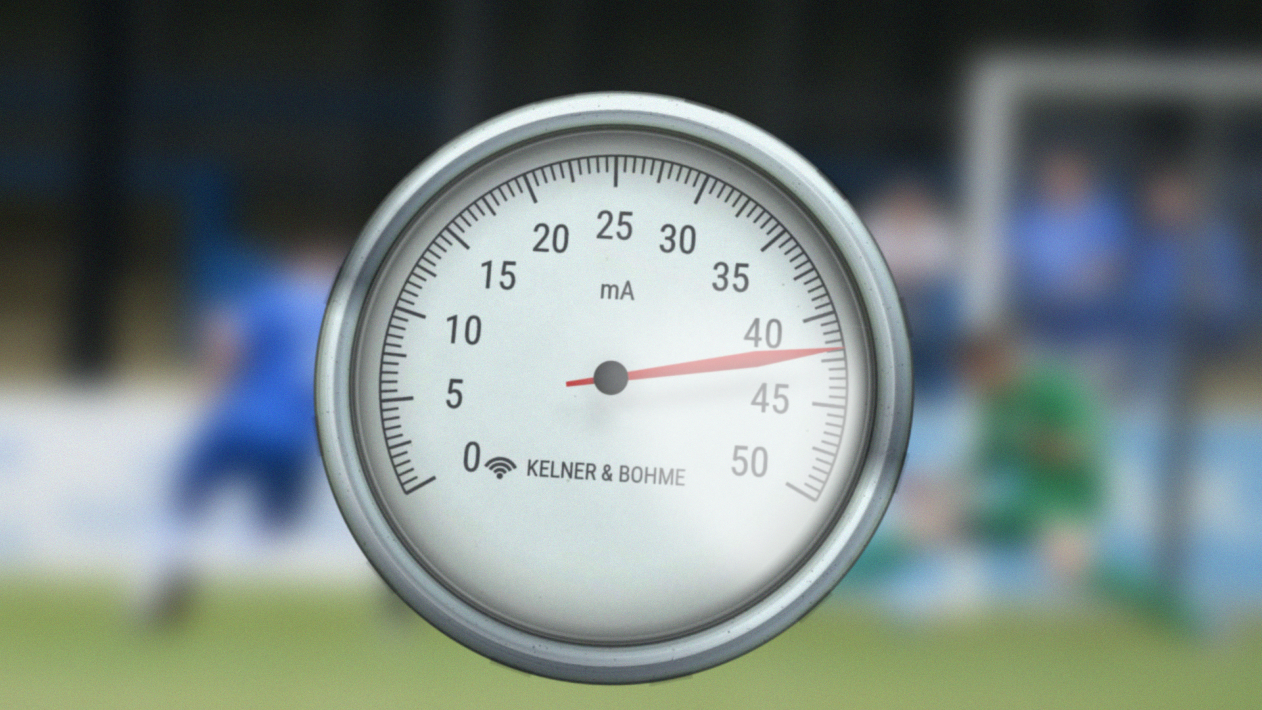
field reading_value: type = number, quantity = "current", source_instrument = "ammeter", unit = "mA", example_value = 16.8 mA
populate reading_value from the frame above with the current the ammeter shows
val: 42 mA
